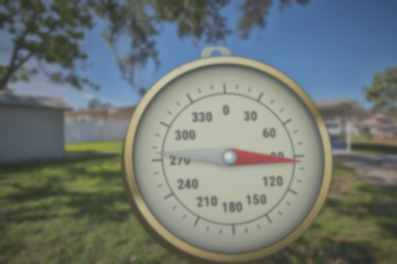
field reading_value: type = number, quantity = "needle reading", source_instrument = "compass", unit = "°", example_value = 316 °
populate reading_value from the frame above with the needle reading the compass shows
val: 95 °
